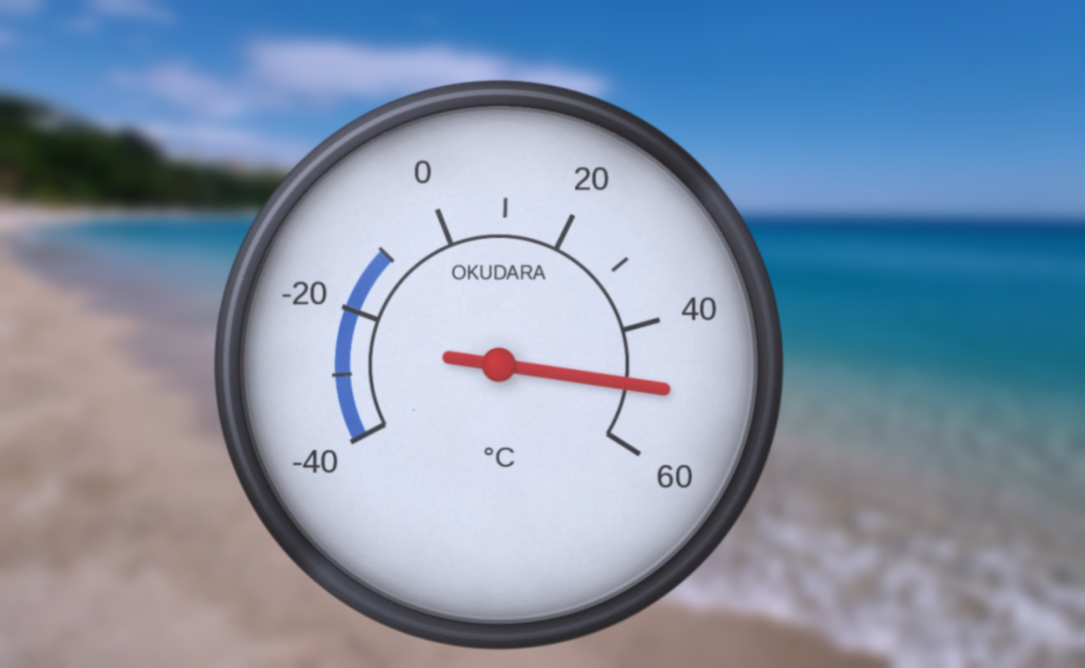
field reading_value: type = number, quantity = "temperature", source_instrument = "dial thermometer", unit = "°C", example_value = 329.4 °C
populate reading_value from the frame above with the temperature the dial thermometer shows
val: 50 °C
